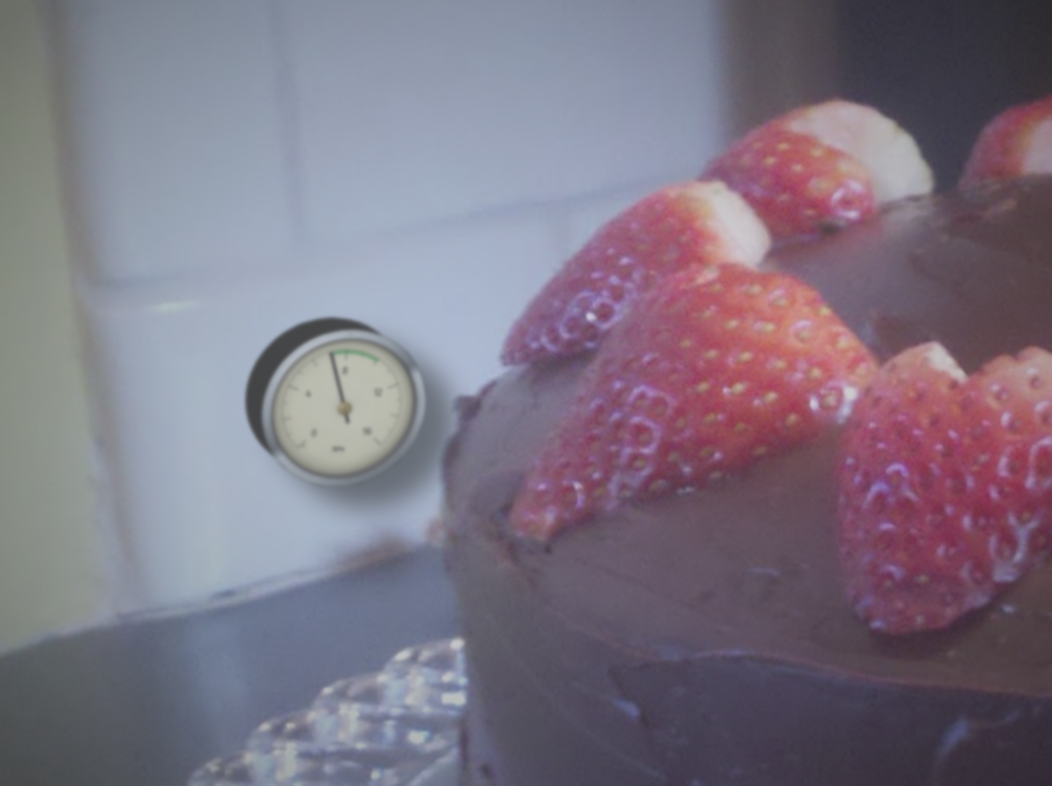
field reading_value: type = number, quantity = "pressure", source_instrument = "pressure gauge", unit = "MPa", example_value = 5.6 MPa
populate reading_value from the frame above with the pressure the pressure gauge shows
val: 7 MPa
